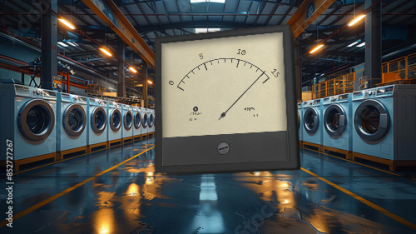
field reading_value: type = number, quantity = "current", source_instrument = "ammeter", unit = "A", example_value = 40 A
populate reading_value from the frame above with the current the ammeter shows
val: 14 A
